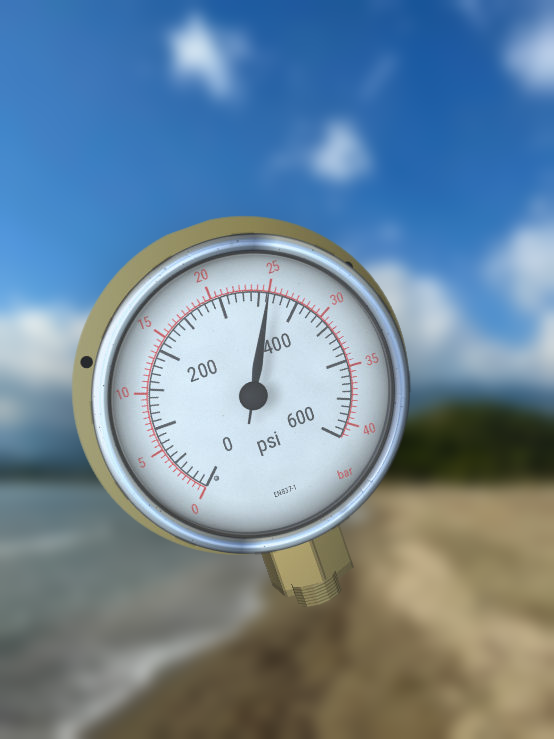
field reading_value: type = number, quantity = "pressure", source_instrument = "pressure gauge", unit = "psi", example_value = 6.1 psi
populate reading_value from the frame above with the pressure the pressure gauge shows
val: 360 psi
